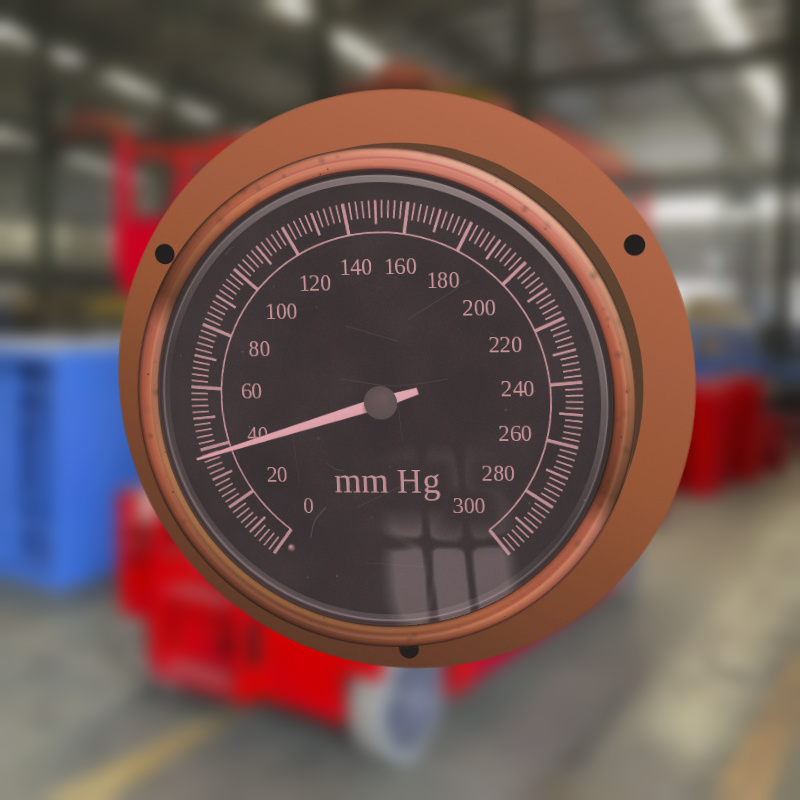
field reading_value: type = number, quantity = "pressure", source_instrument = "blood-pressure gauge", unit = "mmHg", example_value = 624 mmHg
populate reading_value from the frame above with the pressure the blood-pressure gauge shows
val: 38 mmHg
